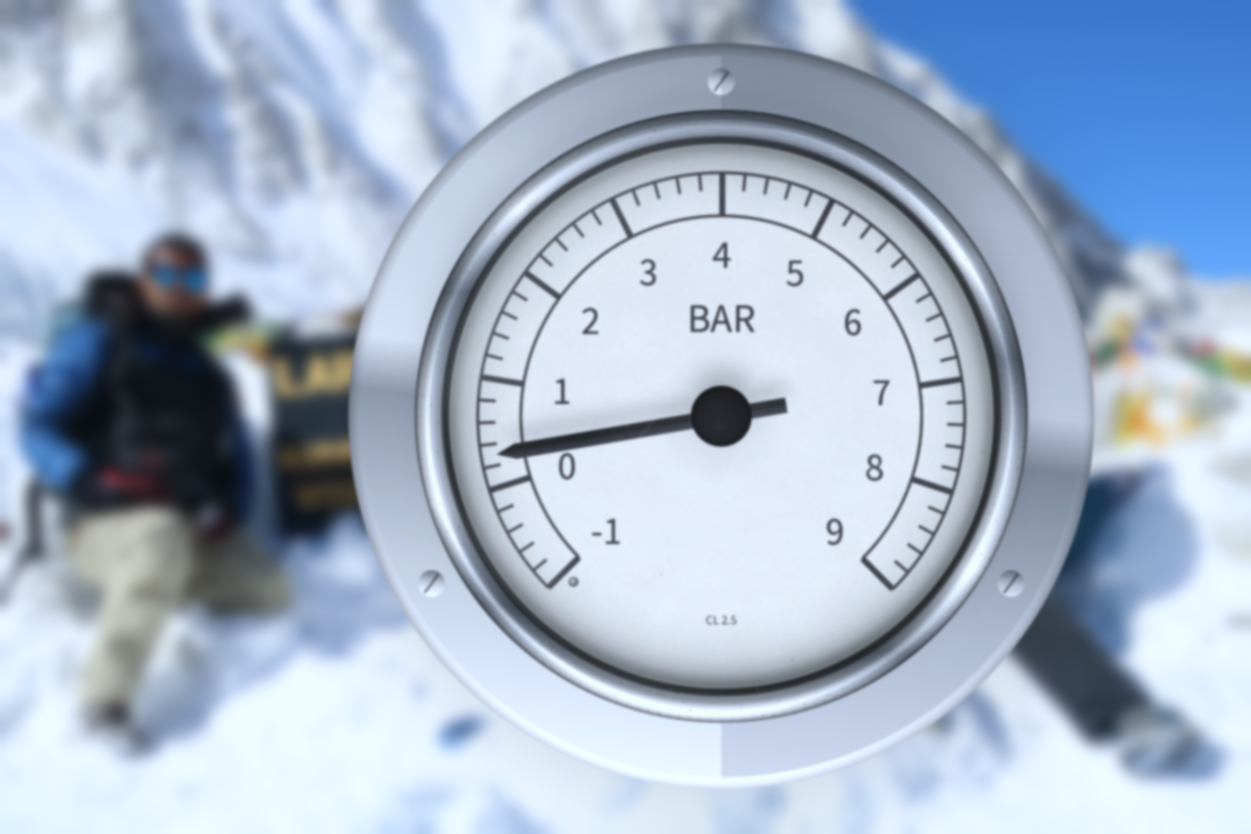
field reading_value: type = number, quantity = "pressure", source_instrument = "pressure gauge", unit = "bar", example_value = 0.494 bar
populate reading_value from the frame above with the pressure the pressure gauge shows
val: 0.3 bar
